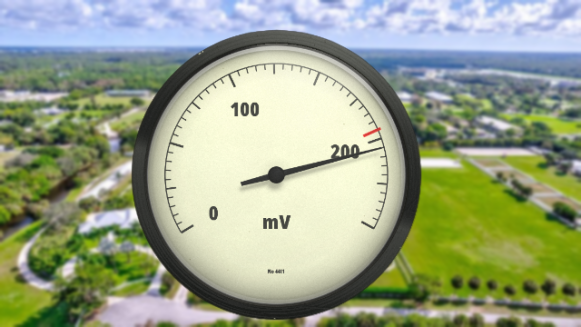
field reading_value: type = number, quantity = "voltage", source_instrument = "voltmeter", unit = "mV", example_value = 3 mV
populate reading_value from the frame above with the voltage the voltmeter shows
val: 205 mV
